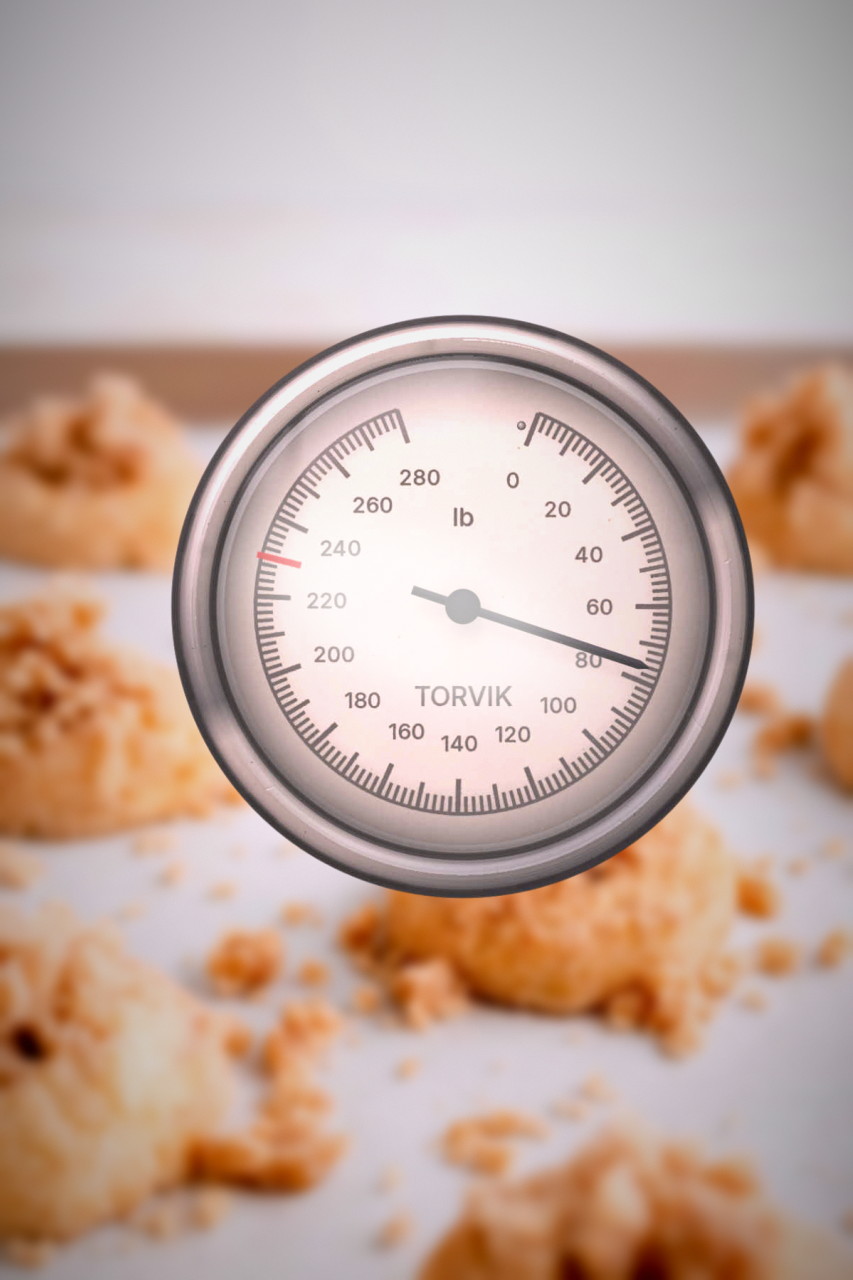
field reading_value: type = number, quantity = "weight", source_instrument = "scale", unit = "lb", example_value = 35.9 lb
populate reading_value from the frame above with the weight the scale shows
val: 76 lb
